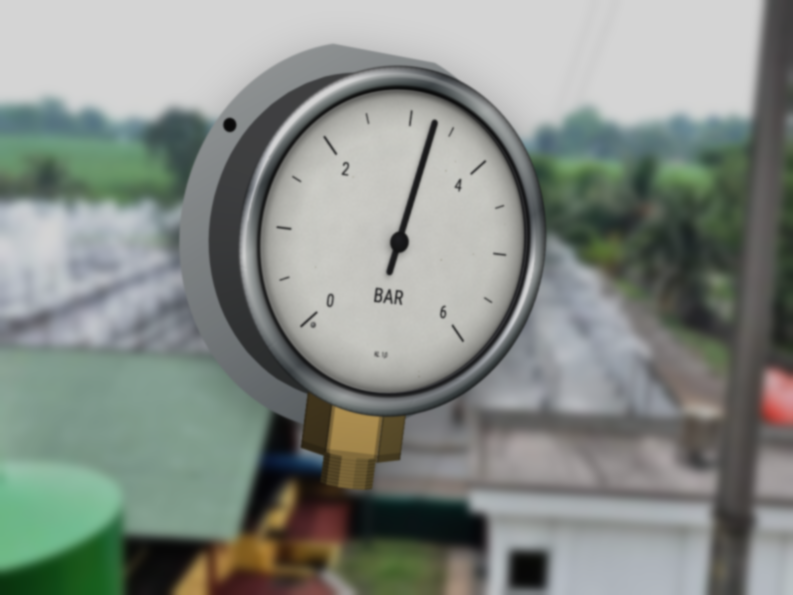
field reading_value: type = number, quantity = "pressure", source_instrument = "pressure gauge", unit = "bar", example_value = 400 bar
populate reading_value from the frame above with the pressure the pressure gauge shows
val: 3.25 bar
